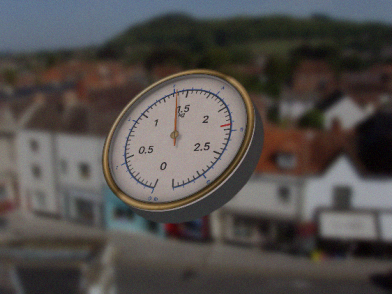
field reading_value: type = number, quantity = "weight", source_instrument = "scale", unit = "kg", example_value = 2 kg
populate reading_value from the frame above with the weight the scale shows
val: 1.4 kg
